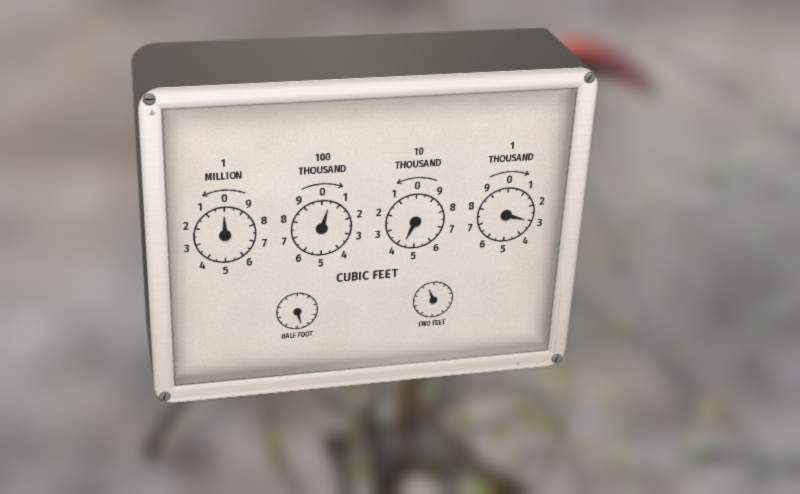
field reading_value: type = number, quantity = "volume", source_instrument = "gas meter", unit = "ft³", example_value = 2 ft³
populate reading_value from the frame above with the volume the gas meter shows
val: 4300 ft³
